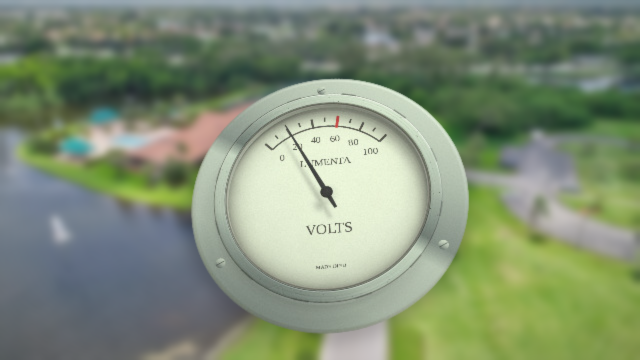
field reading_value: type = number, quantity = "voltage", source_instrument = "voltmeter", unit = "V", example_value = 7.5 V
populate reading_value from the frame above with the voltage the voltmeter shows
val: 20 V
